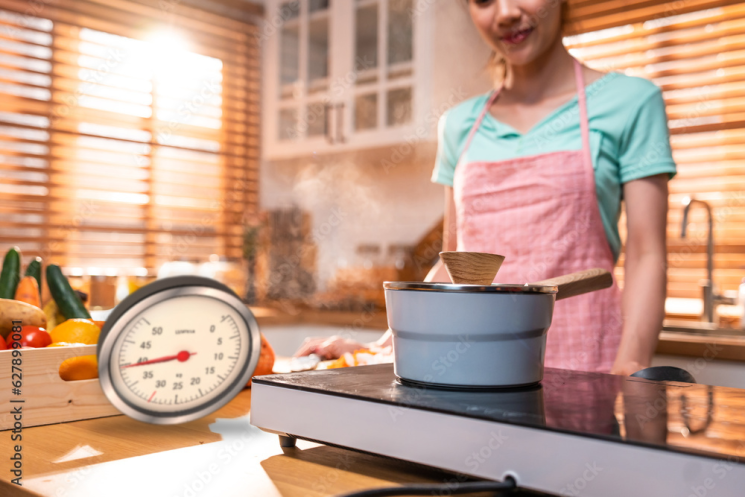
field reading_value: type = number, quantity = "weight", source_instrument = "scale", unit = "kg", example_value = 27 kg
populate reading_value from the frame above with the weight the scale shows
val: 40 kg
